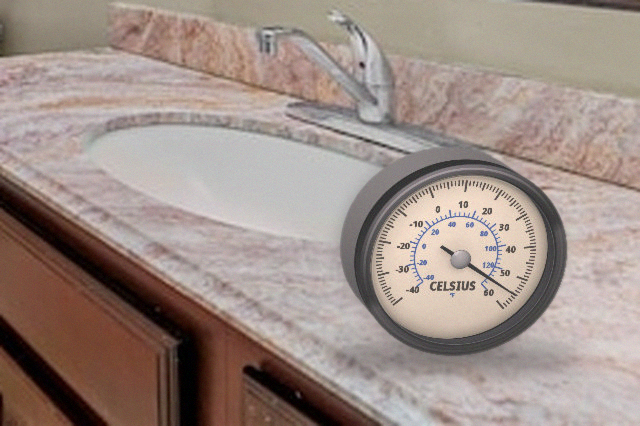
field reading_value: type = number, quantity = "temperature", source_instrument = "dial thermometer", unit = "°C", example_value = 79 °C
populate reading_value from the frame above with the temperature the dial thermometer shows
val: 55 °C
